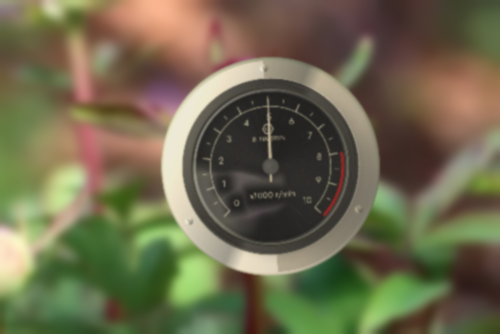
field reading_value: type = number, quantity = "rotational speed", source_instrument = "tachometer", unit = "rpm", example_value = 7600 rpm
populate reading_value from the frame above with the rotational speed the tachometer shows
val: 5000 rpm
